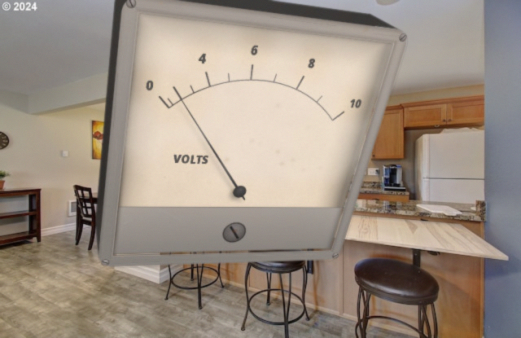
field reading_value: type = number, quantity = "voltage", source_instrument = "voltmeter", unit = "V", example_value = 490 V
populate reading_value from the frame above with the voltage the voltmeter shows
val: 2 V
